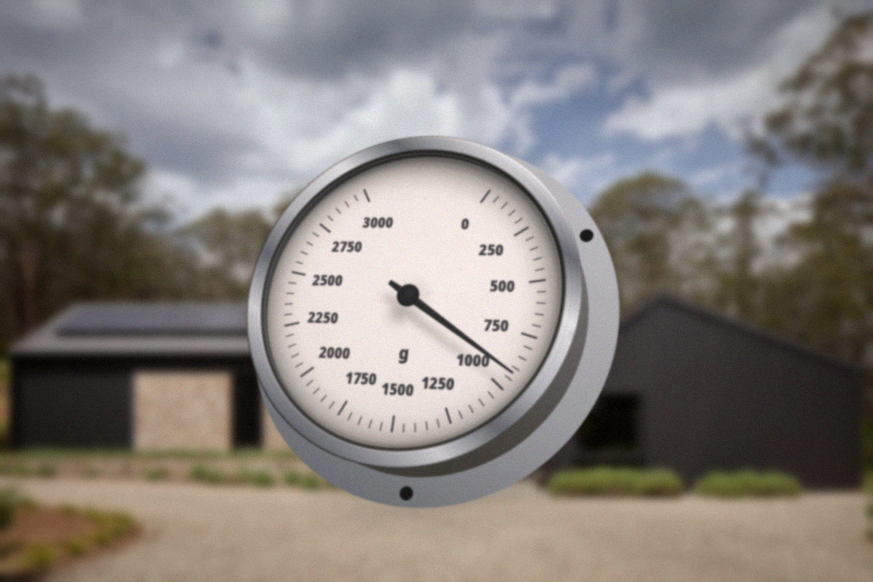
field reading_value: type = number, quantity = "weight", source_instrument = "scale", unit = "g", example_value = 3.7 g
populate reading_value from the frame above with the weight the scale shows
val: 925 g
